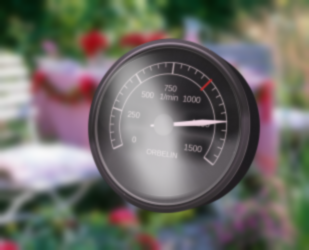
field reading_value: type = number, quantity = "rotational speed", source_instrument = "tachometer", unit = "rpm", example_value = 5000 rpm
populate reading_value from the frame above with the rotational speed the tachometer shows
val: 1250 rpm
